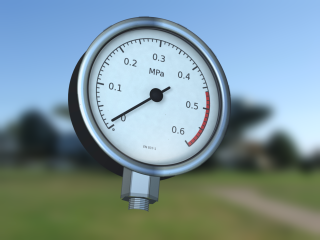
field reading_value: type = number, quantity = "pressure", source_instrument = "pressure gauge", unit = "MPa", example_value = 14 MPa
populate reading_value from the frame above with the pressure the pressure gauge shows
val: 0.01 MPa
